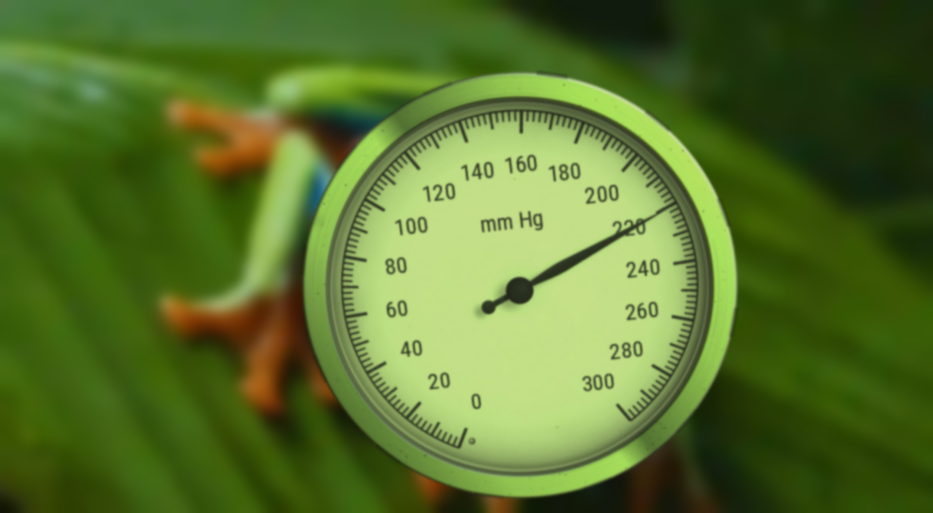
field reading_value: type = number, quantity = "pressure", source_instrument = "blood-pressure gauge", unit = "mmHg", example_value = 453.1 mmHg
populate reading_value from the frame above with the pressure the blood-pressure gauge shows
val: 220 mmHg
